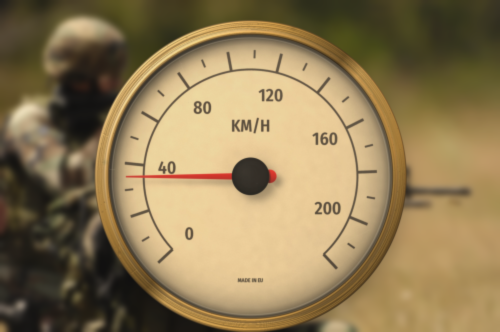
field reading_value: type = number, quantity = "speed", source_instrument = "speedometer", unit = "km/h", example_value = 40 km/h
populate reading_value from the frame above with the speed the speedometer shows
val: 35 km/h
